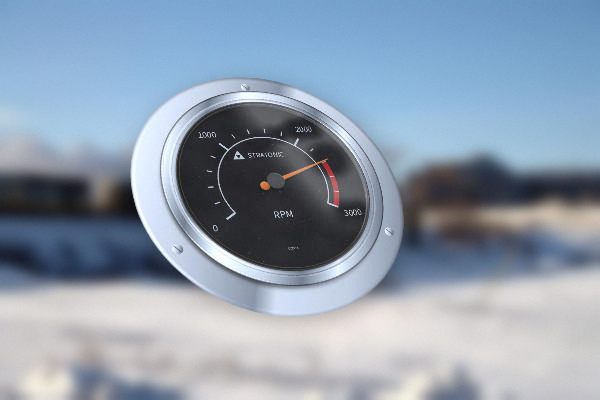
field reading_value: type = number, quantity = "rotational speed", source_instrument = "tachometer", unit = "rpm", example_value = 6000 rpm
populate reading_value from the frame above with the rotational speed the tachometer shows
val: 2400 rpm
